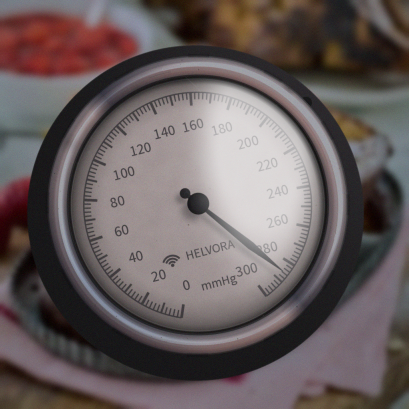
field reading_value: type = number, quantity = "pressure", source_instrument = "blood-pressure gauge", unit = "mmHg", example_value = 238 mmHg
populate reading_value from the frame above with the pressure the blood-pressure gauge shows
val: 286 mmHg
